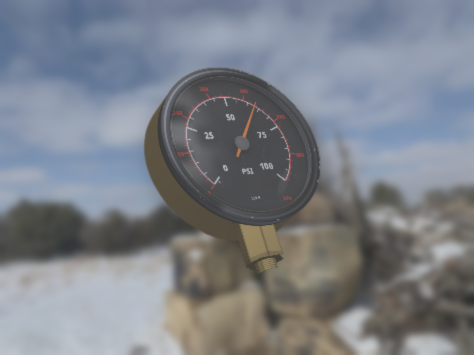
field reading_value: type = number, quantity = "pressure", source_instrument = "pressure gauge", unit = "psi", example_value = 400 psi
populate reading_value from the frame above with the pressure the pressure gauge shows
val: 62.5 psi
